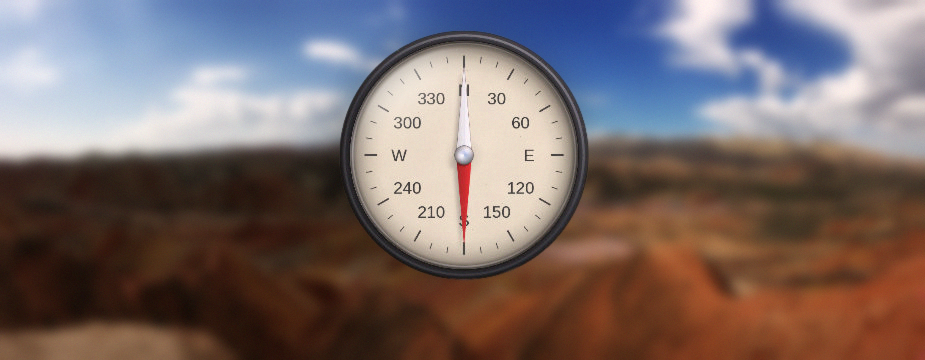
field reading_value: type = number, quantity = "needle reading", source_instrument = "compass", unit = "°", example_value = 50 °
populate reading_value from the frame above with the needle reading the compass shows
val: 180 °
